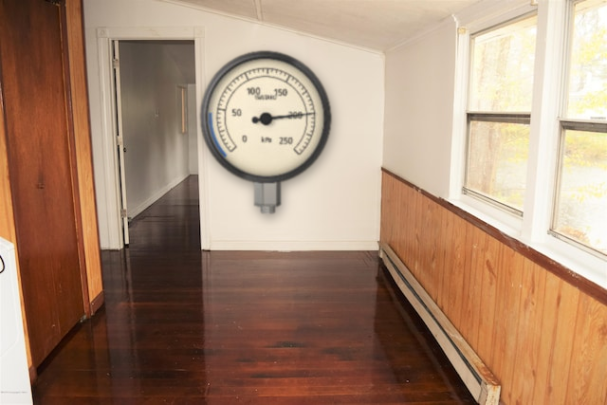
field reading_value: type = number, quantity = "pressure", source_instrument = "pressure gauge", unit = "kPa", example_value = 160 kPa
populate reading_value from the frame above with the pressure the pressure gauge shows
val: 200 kPa
